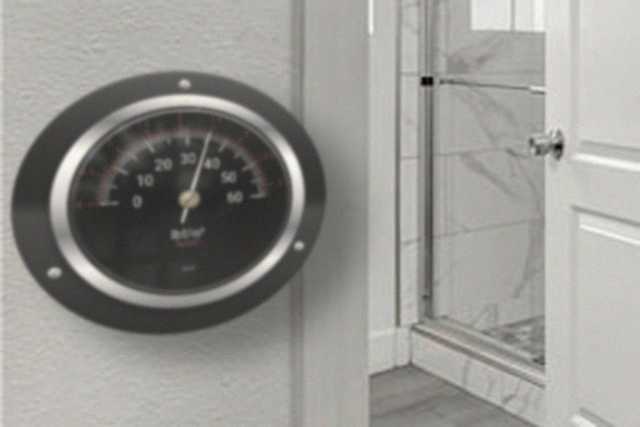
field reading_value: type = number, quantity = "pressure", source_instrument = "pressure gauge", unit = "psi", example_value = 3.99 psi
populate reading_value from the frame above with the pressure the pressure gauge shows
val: 35 psi
